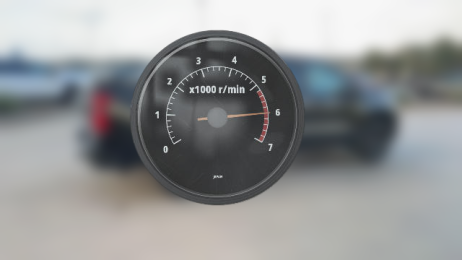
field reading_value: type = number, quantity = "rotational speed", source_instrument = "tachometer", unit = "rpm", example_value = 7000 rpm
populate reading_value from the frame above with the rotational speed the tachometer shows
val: 6000 rpm
